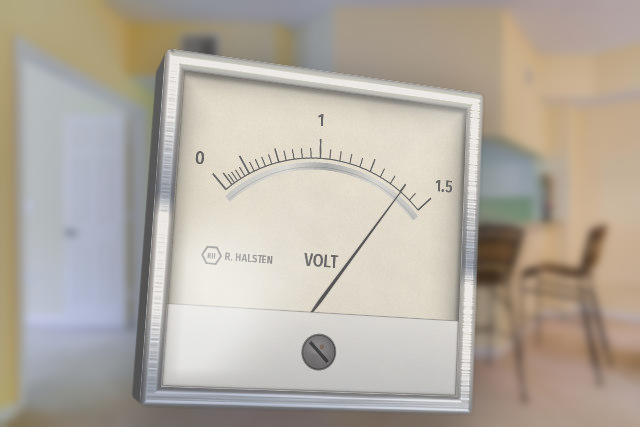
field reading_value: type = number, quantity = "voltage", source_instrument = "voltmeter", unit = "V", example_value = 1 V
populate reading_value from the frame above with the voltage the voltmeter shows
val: 1.4 V
